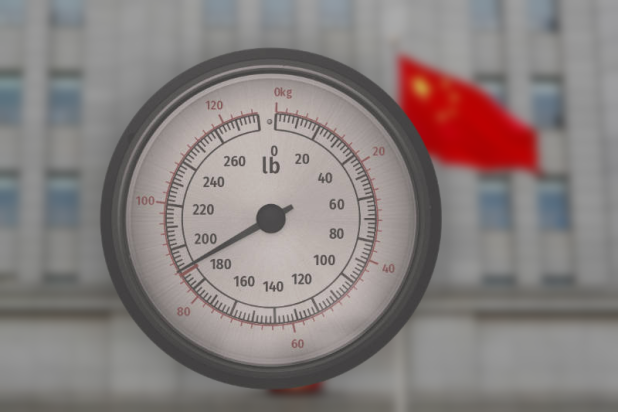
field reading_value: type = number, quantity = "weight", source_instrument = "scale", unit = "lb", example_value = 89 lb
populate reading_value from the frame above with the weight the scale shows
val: 190 lb
